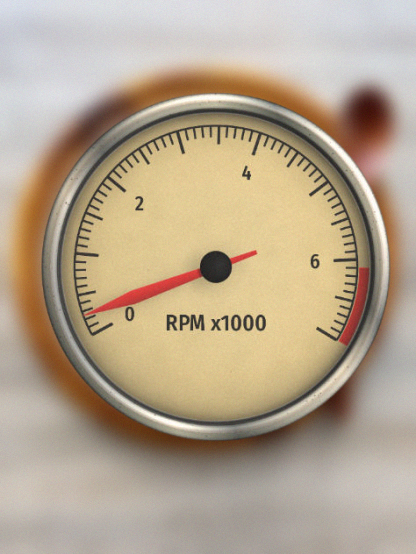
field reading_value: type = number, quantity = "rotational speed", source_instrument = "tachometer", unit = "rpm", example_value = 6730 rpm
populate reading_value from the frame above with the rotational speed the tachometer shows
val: 250 rpm
